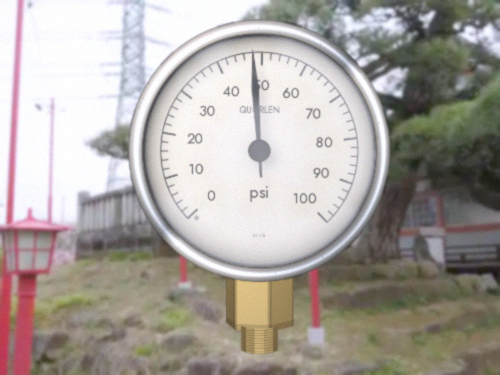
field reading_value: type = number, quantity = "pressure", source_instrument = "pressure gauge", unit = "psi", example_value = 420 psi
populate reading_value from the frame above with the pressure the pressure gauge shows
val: 48 psi
